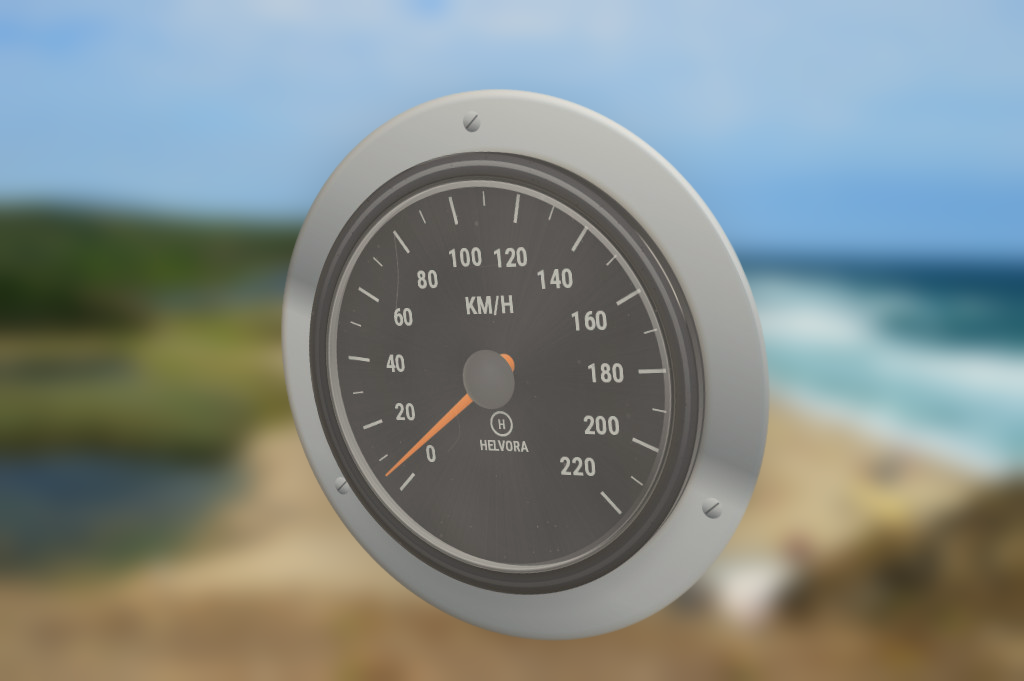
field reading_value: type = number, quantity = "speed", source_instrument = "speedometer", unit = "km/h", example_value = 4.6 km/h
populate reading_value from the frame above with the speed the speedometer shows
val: 5 km/h
